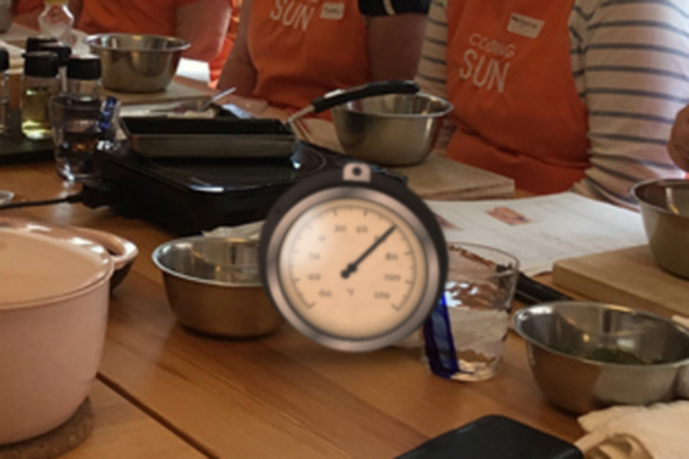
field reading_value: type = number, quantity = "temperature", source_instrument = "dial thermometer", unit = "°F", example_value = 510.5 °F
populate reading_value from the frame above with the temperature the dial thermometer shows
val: 60 °F
